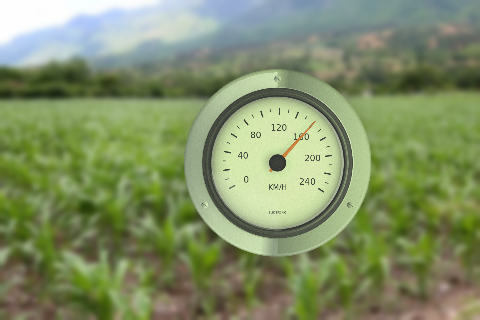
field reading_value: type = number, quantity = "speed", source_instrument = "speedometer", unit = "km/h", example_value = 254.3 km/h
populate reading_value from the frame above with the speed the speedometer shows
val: 160 km/h
